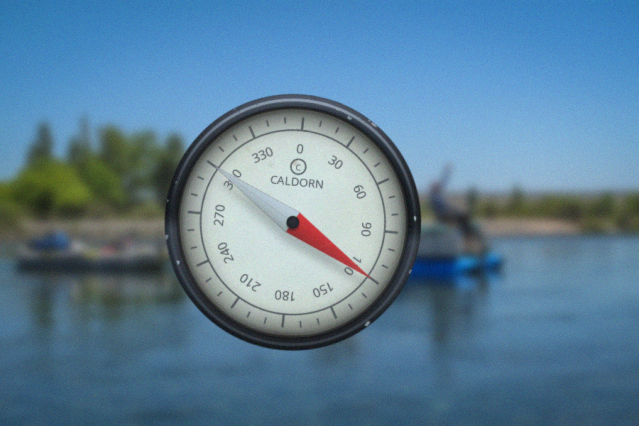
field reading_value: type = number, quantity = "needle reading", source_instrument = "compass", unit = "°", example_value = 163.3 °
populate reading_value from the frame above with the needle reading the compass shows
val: 120 °
